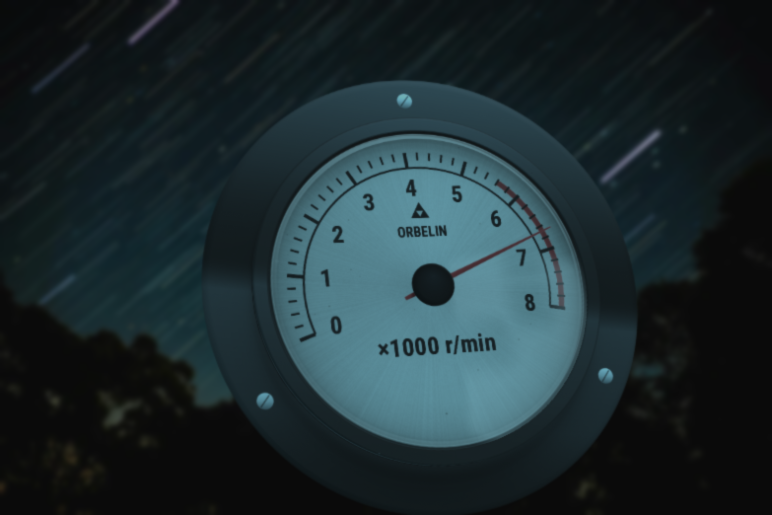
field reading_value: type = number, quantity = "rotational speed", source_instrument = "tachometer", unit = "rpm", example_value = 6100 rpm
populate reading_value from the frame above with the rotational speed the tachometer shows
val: 6700 rpm
